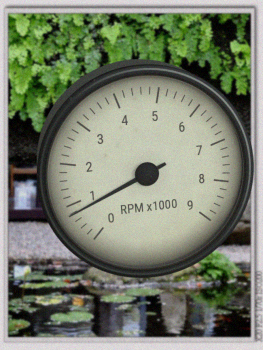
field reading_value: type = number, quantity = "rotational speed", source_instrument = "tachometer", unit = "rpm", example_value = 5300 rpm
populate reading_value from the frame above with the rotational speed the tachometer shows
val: 800 rpm
